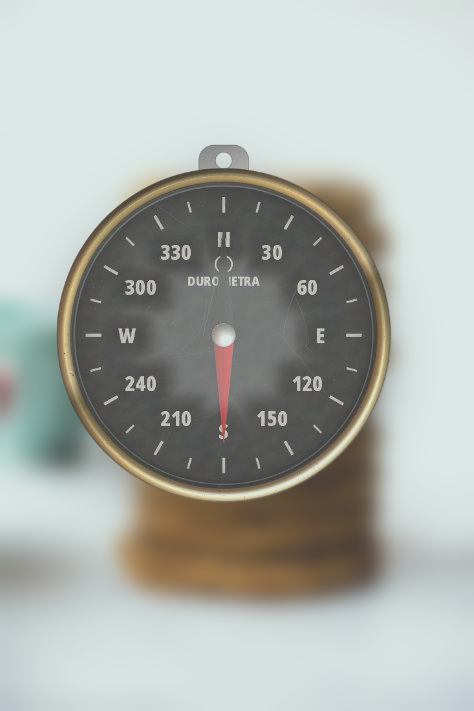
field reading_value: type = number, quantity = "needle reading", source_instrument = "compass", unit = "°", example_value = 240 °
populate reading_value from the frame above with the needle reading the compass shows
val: 180 °
